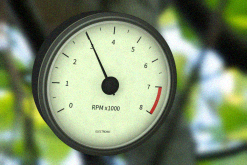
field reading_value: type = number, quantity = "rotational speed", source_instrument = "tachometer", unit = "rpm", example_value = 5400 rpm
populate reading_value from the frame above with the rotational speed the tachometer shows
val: 3000 rpm
